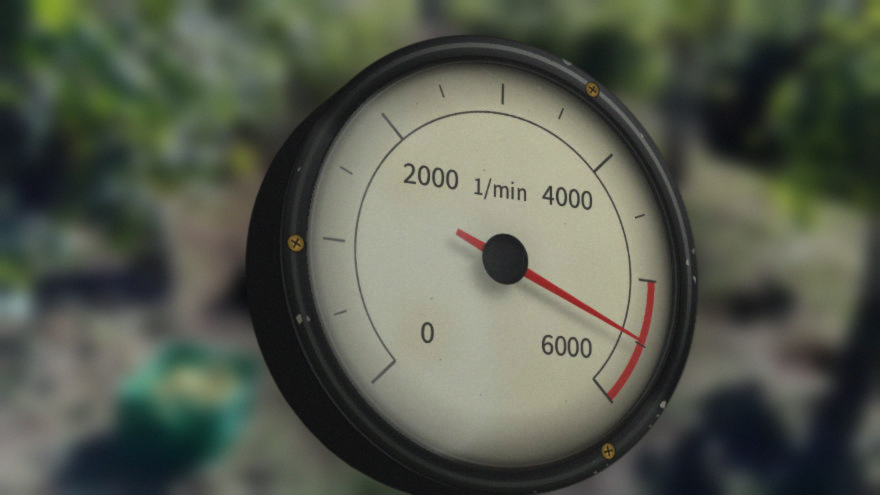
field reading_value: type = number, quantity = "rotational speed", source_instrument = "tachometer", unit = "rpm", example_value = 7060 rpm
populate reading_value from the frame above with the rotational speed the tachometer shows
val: 5500 rpm
